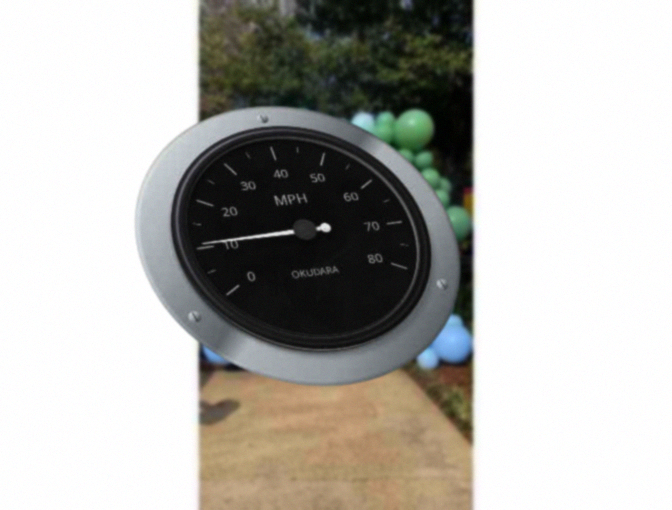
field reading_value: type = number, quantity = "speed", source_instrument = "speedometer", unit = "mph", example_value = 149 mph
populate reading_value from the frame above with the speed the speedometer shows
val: 10 mph
